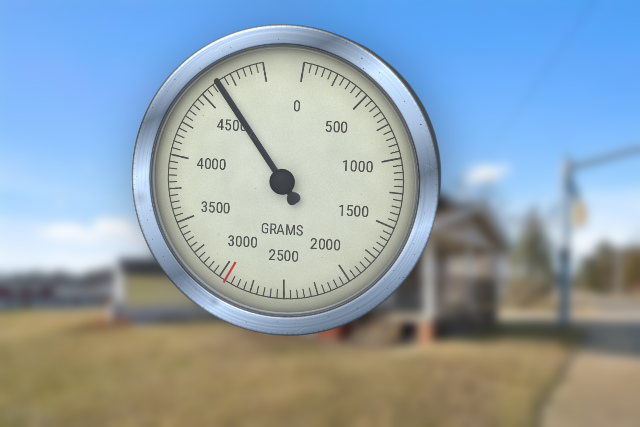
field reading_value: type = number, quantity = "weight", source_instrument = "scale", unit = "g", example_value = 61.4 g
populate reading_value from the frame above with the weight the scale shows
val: 4650 g
